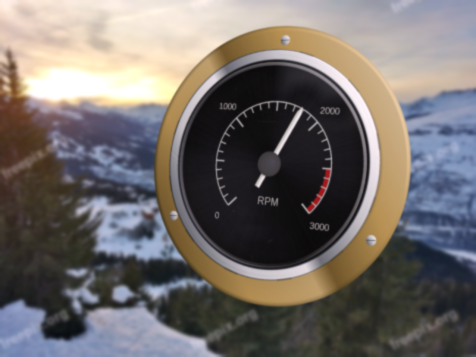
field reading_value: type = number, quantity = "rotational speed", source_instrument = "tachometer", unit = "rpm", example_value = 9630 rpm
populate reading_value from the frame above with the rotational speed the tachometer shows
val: 1800 rpm
